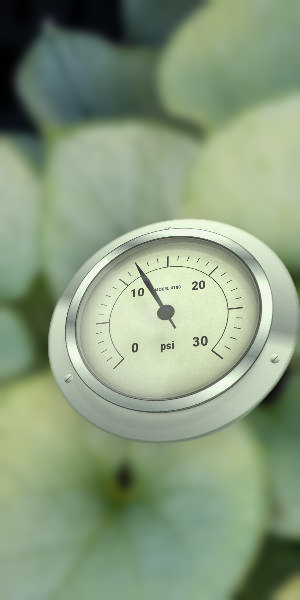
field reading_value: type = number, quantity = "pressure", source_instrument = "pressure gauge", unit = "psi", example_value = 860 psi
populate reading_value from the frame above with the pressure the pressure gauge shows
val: 12 psi
